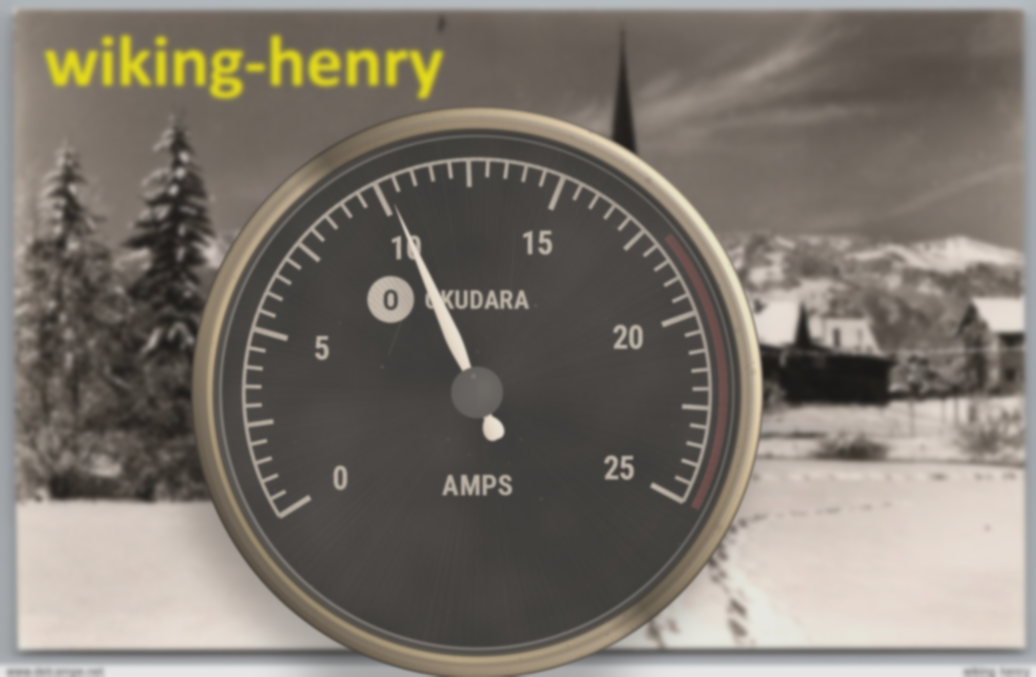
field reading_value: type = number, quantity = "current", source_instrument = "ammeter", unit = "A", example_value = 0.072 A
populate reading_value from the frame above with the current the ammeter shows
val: 10.25 A
